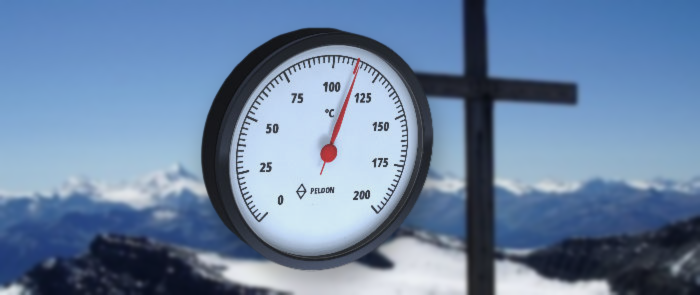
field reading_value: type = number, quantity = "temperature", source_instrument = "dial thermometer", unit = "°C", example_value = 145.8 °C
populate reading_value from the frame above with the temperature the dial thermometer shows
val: 112.5 °C
